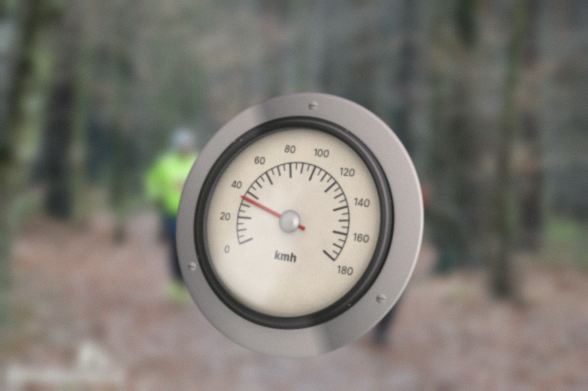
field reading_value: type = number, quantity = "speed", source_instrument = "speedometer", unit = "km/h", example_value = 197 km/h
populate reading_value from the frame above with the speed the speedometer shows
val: 35 km/h
